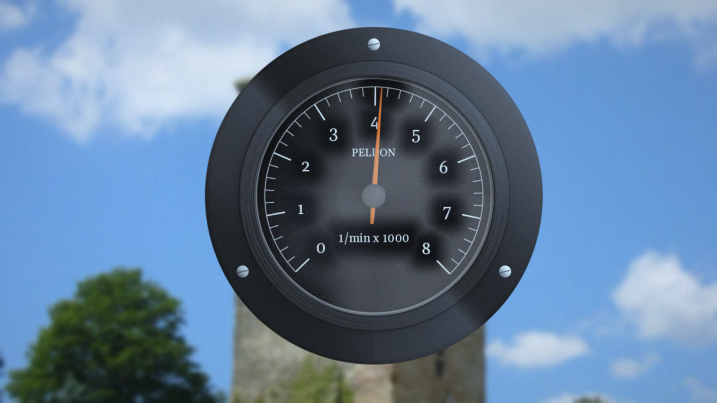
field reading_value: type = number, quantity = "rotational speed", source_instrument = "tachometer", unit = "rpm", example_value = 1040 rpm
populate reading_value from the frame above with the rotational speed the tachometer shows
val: 4100 rpm
